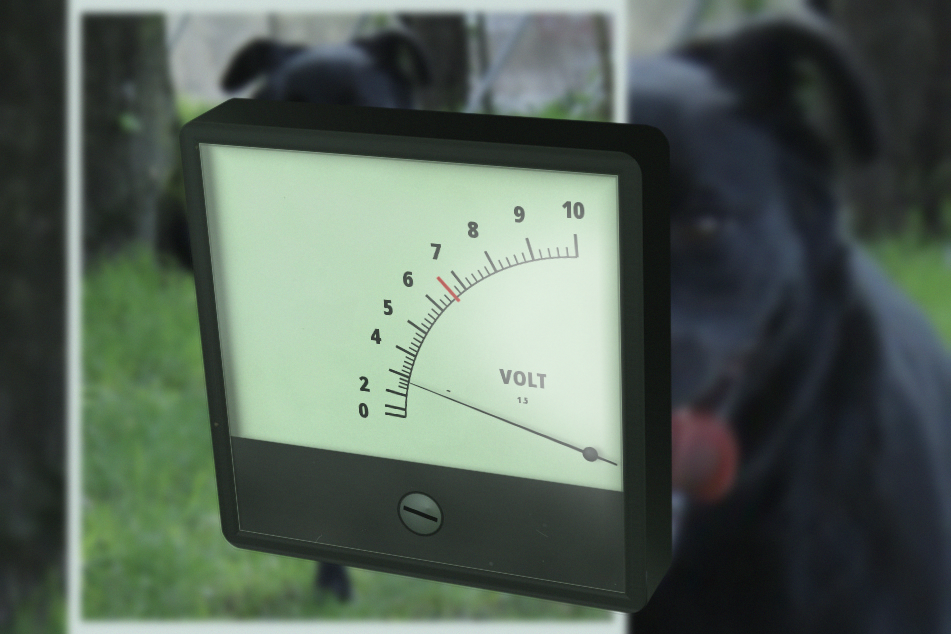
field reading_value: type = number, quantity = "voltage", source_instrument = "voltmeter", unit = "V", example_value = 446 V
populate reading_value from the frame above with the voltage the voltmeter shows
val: 3 V
